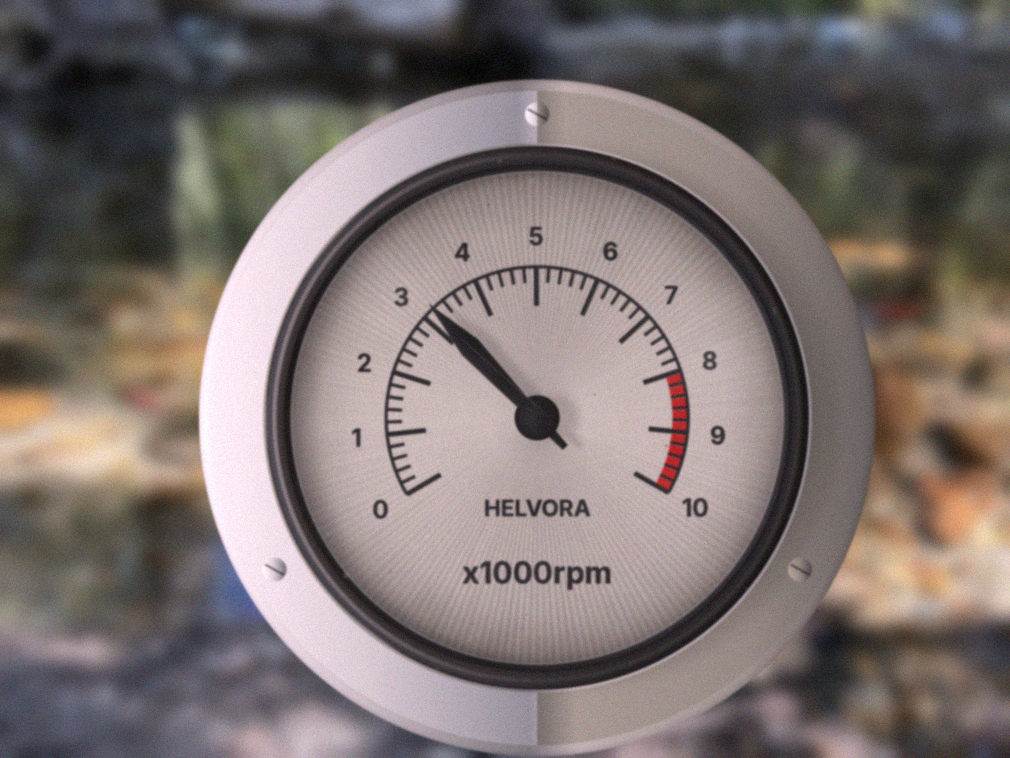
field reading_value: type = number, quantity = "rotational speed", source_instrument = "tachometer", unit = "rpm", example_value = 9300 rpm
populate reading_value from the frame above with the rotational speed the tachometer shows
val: 3200 rpm
